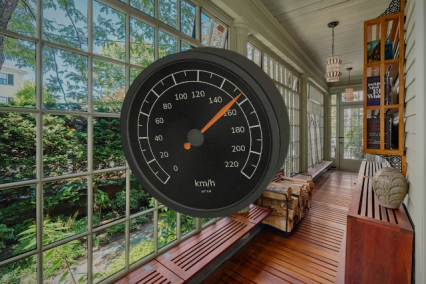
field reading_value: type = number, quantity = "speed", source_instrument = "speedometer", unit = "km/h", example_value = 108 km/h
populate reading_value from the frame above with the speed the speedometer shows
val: 155 km/h
